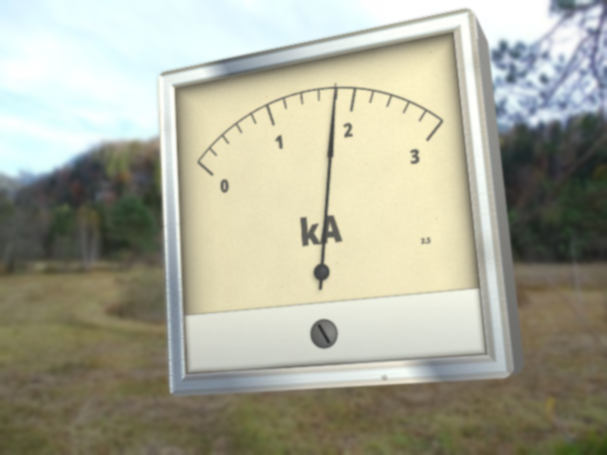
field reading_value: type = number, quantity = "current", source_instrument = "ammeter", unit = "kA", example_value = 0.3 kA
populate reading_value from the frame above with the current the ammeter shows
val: 1.8 kA
